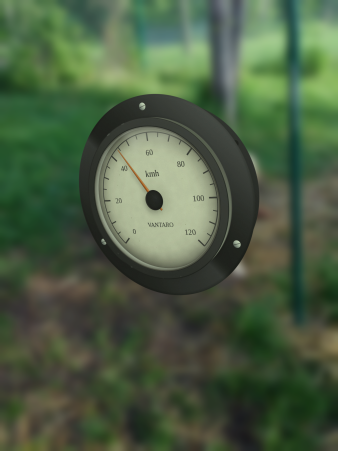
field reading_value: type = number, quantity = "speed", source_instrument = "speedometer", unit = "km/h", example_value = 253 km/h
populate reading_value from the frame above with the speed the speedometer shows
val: 45 km/h
